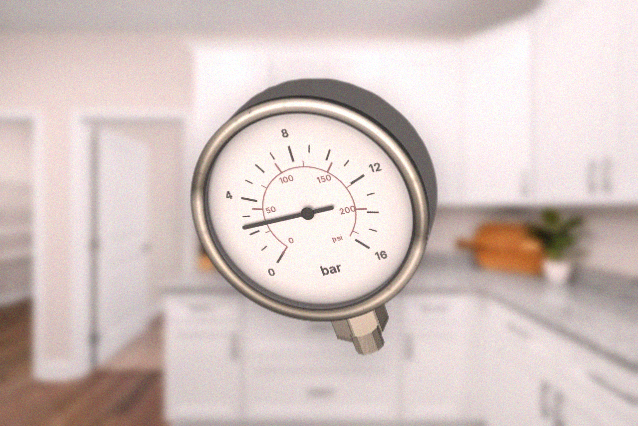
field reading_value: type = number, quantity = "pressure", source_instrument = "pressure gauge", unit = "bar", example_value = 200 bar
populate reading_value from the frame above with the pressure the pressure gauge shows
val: 2.5 bar
